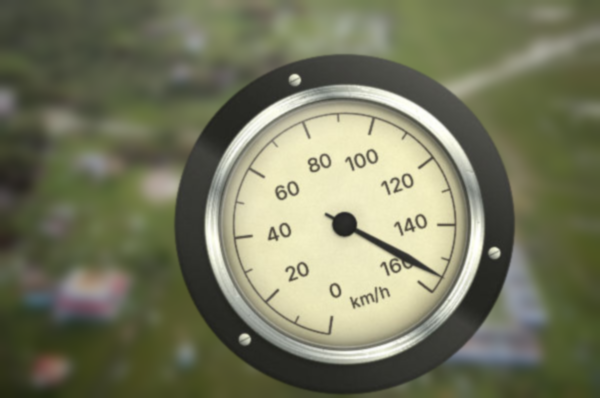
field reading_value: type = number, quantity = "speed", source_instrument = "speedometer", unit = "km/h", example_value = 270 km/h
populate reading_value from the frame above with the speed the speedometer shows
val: 155 km/h
